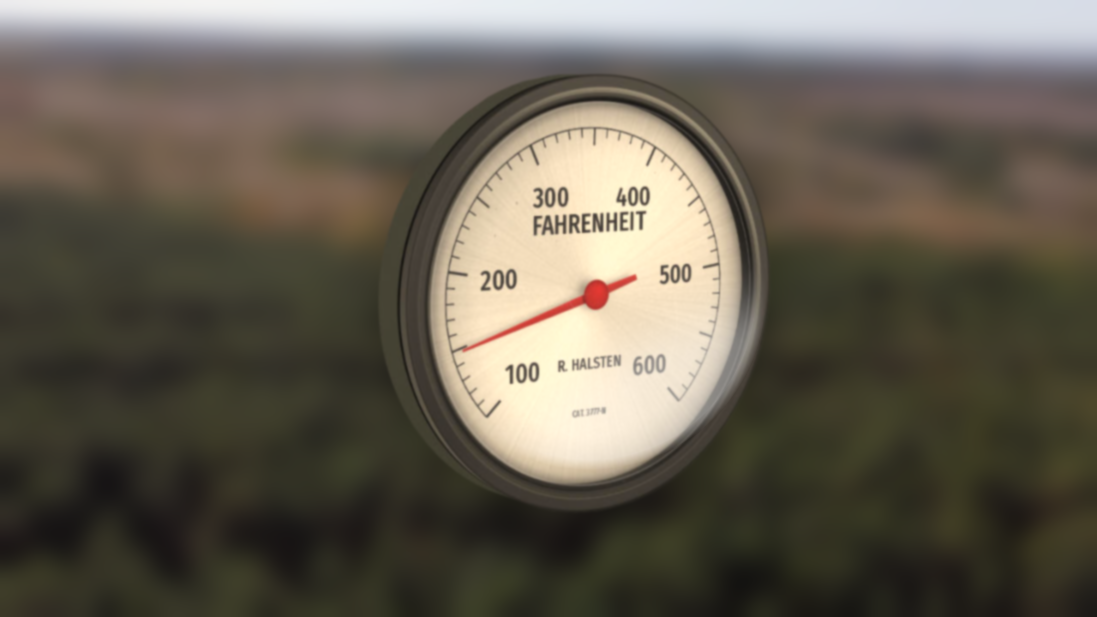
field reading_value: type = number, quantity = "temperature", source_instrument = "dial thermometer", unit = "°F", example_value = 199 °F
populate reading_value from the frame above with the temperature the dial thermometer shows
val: 150 °F
